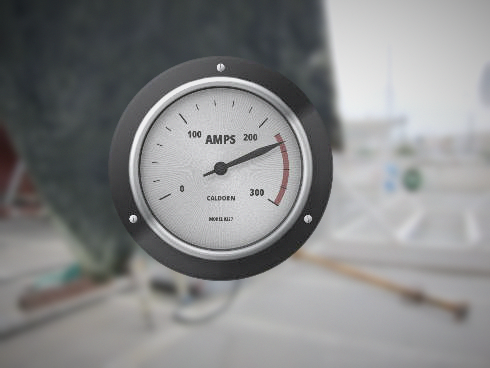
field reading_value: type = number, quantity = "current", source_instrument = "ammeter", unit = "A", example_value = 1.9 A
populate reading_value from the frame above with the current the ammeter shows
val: 230 A
